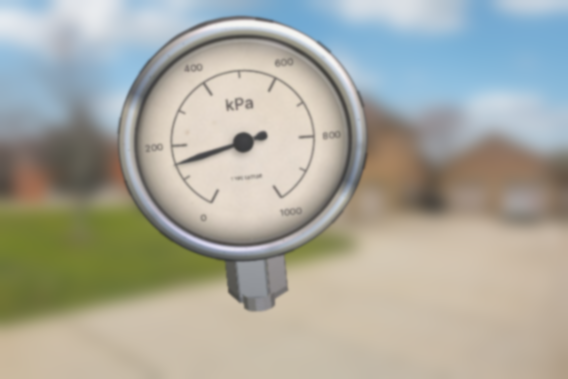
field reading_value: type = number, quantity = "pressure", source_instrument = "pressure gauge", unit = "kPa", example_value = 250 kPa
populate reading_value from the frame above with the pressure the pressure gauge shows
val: 150 kPa
